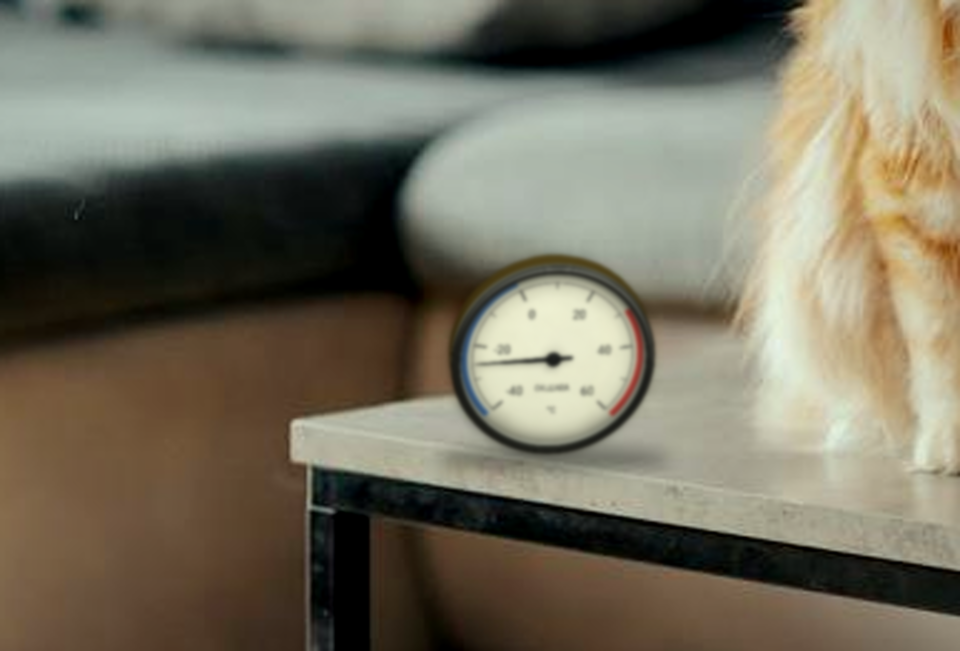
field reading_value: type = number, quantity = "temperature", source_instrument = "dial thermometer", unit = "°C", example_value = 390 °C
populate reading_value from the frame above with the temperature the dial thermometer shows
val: -25 °C
